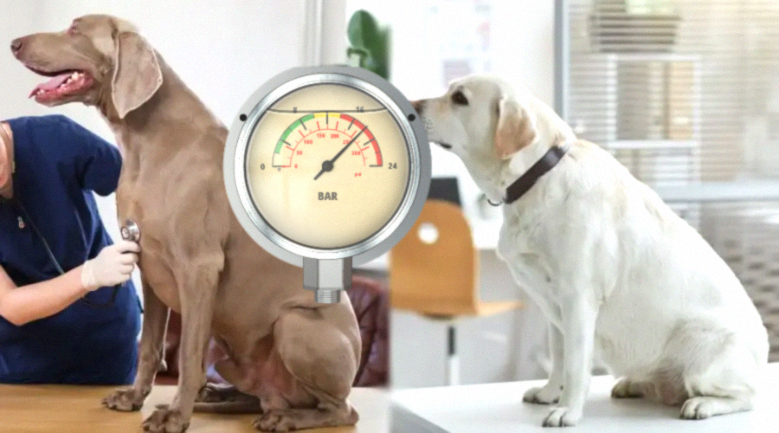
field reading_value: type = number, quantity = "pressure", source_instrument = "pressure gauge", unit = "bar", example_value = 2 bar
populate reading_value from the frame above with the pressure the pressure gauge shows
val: 18 bar
